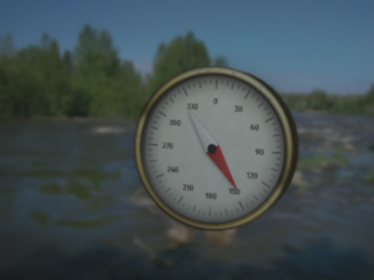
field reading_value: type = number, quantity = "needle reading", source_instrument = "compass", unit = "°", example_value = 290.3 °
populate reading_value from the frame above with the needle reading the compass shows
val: 145 °
